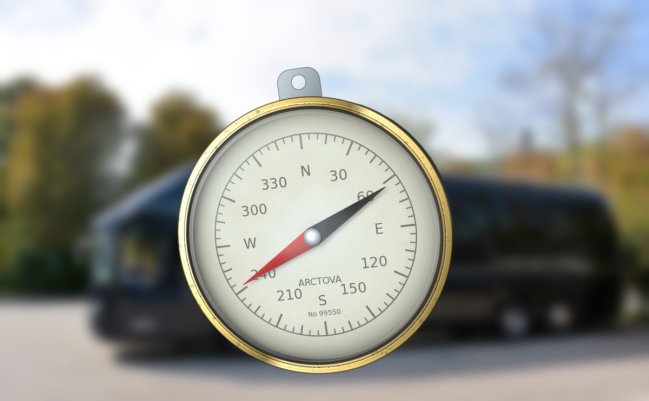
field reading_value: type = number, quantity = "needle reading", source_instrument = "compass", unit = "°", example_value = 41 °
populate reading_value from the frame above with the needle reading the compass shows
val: 242.5 °
